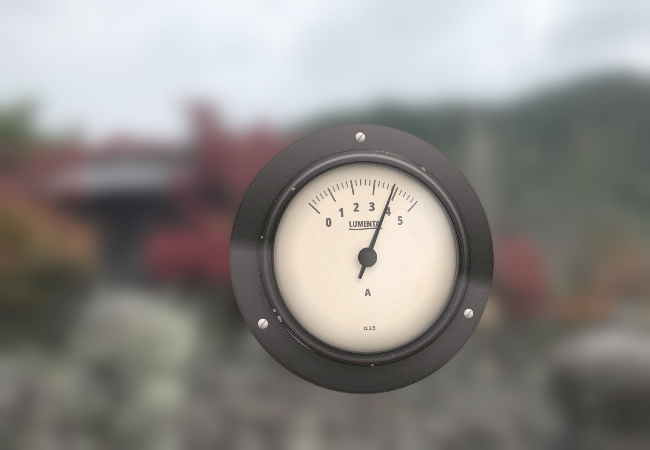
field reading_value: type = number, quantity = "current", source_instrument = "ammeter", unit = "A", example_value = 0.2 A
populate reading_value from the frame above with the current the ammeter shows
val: 3.8 A
